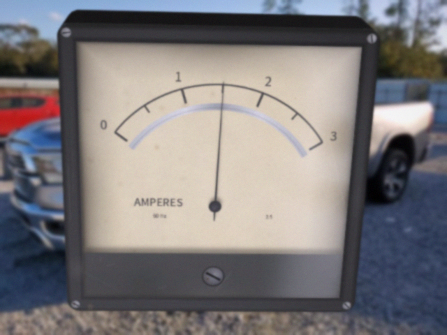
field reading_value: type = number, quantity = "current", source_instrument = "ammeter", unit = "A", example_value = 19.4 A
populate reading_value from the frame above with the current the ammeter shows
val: 1.5 A
